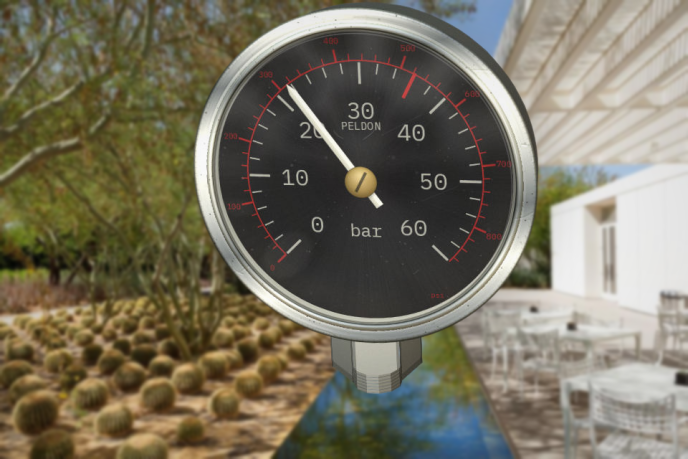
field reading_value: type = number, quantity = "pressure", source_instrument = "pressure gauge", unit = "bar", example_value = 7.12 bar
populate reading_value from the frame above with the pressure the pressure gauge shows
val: 22 bar
